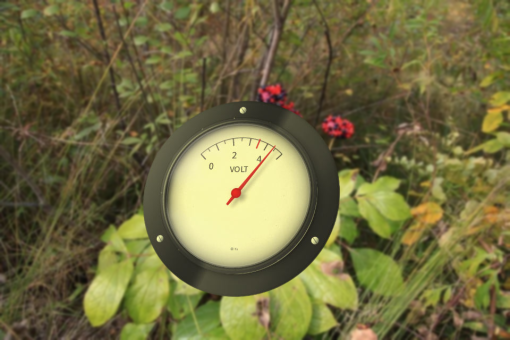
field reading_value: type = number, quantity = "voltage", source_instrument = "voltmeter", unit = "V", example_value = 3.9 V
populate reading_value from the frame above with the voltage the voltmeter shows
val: 4.5 V
